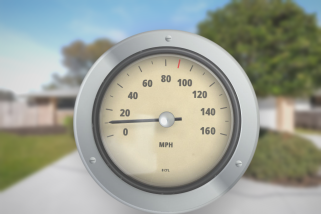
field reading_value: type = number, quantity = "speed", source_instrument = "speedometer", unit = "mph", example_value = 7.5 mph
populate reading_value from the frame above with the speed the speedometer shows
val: 10 mph
